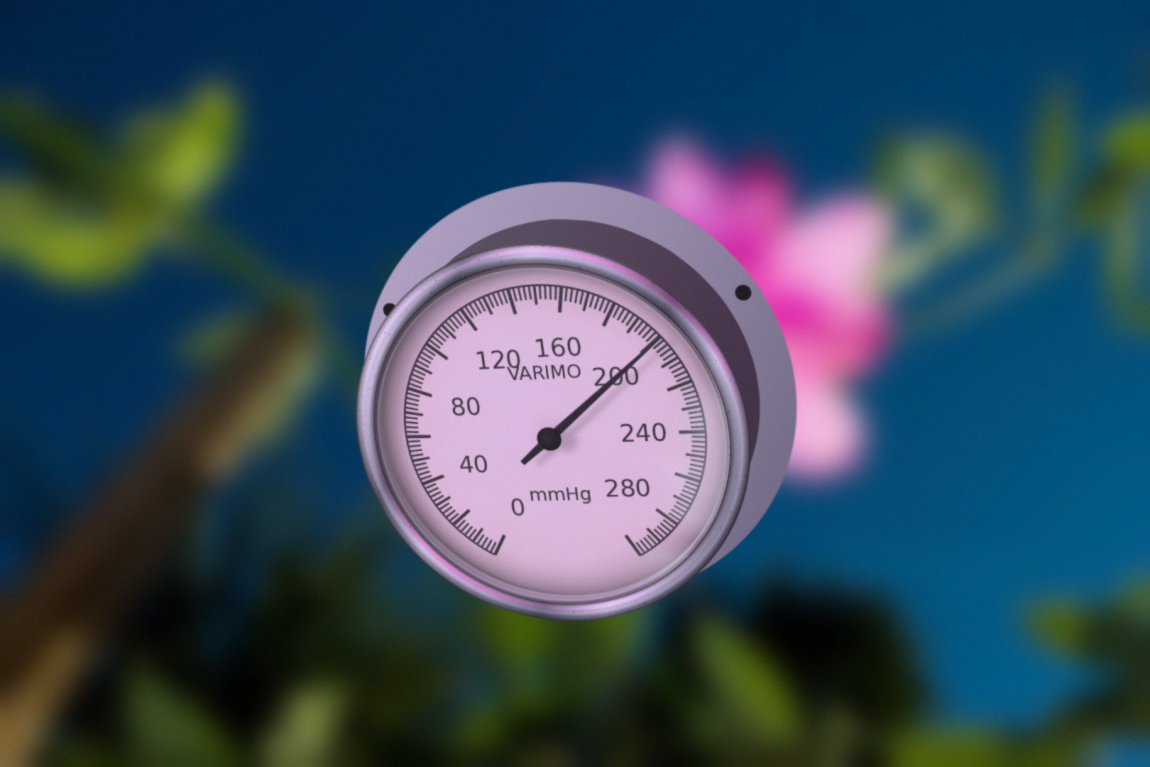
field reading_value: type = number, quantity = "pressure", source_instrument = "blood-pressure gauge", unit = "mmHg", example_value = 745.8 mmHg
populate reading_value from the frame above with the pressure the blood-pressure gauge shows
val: 200 mmHg
